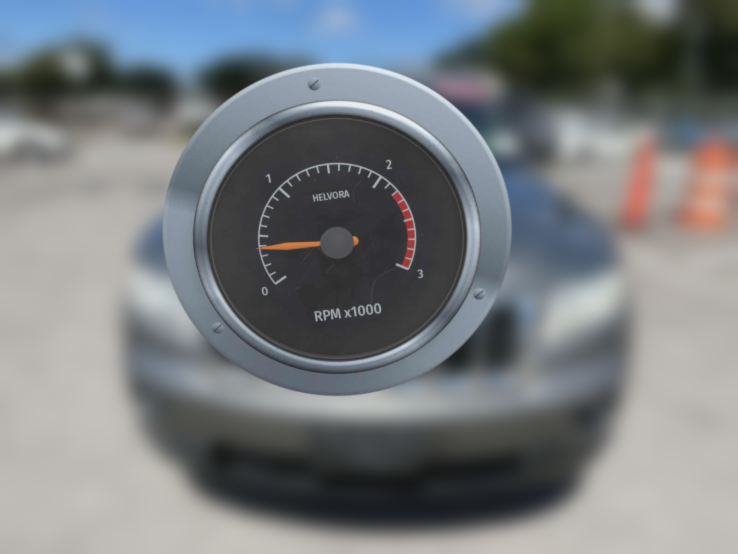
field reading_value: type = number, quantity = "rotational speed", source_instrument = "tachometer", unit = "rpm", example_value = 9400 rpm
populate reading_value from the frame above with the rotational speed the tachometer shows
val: 400 rpm
